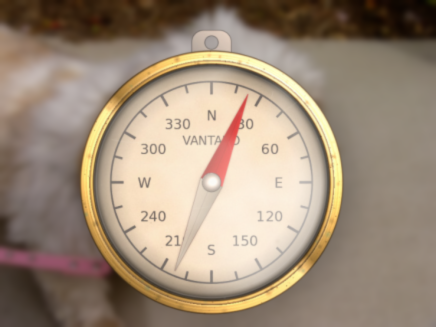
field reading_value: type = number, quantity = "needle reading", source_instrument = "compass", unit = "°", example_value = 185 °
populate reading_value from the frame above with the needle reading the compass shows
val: 22.5 °
